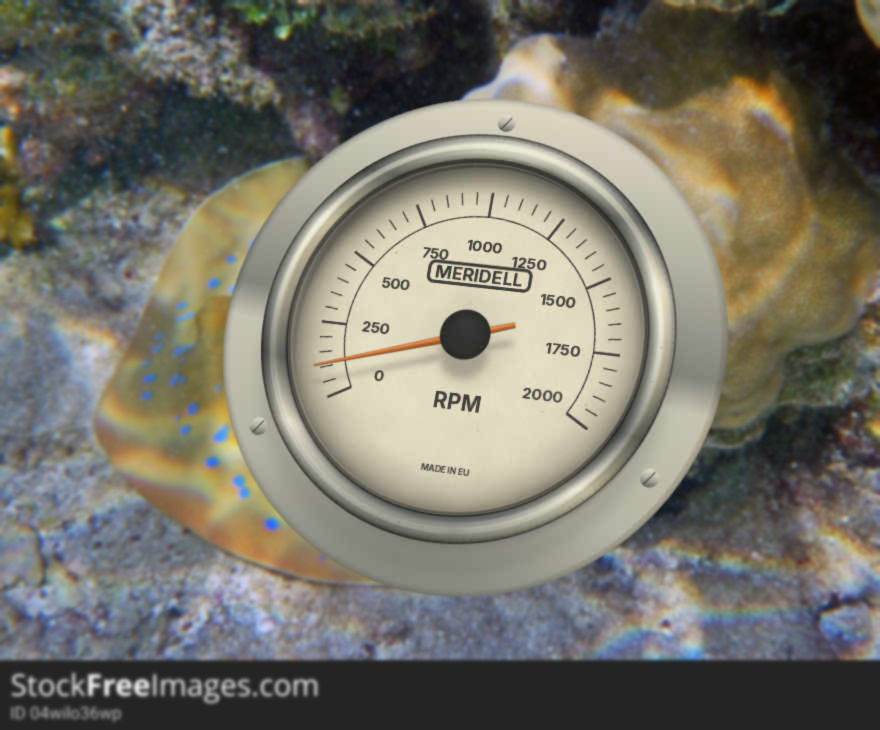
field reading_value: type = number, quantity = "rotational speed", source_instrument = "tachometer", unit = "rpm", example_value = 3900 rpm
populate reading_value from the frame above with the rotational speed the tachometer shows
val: 100 rpm
